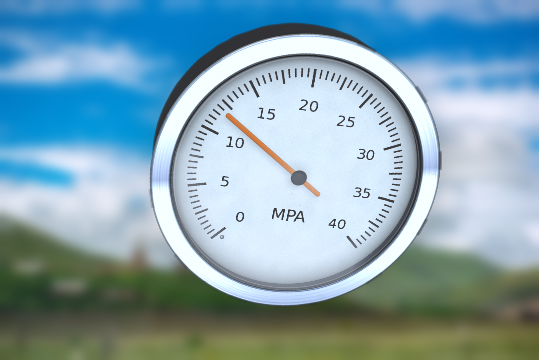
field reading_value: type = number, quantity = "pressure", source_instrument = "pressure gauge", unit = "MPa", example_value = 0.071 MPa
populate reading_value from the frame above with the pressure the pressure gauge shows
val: 12 MPa
